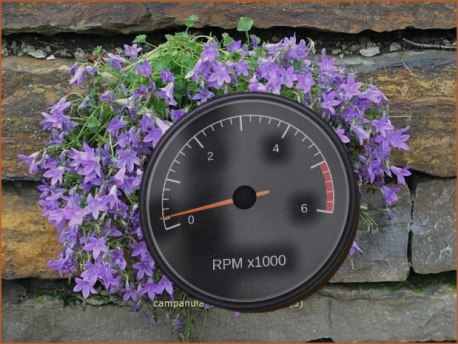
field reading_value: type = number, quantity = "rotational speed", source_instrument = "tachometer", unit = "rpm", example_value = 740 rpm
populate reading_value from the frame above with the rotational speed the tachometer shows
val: 200 rpm
